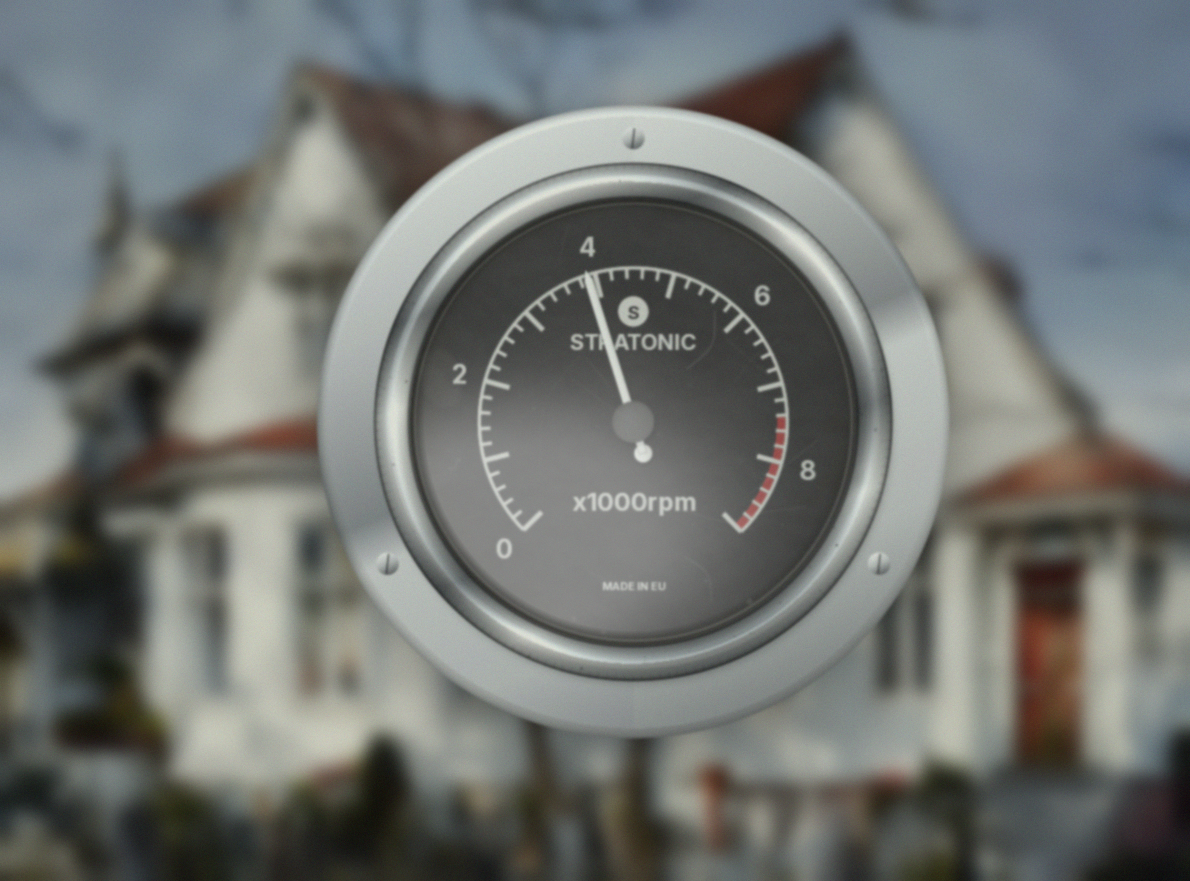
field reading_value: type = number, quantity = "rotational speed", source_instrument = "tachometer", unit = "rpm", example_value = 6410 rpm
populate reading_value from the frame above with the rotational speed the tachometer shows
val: 3900 rpm
